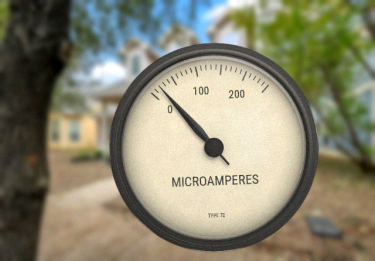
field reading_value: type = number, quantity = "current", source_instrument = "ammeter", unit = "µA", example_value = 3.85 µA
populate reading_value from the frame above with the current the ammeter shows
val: 20 µA
